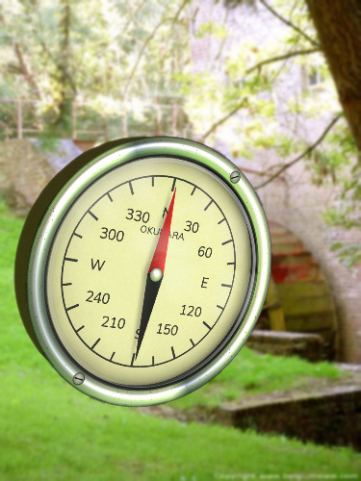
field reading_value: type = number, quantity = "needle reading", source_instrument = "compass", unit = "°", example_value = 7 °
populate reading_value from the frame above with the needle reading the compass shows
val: 0 °
